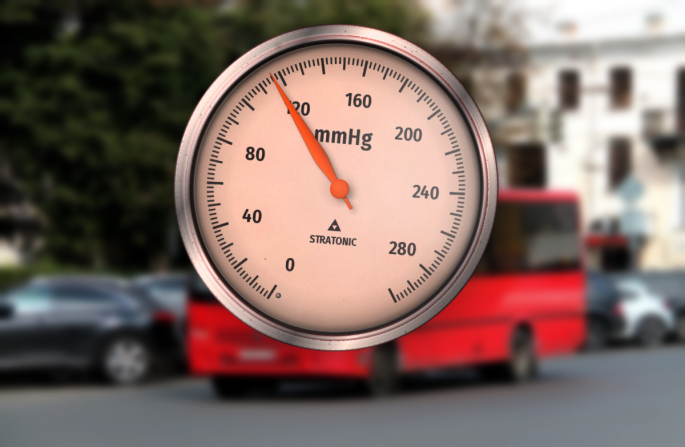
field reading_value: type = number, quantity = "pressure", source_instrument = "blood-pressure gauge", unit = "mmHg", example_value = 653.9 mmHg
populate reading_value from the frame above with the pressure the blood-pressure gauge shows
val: 116 mmHg
